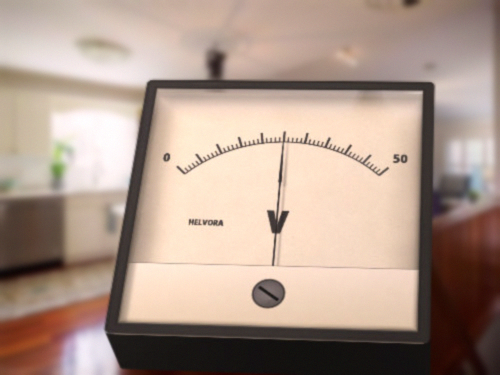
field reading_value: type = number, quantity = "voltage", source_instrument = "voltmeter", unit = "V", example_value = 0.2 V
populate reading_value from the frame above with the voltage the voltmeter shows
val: 25 V
